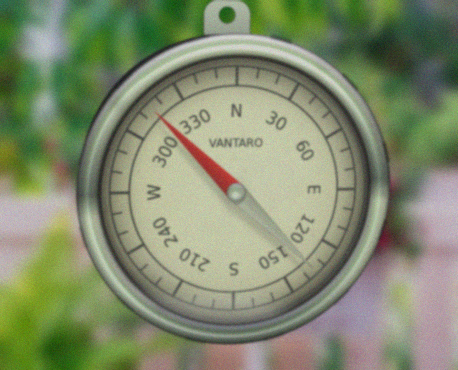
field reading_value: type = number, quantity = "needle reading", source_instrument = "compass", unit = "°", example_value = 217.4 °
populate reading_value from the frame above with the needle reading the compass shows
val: 315 °
